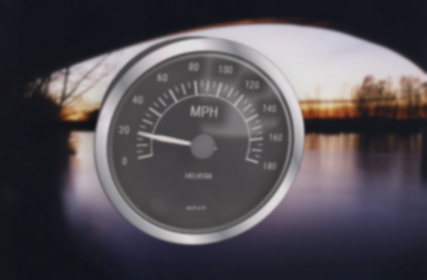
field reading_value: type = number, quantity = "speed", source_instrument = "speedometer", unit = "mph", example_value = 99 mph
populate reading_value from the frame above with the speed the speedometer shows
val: 20 mph
